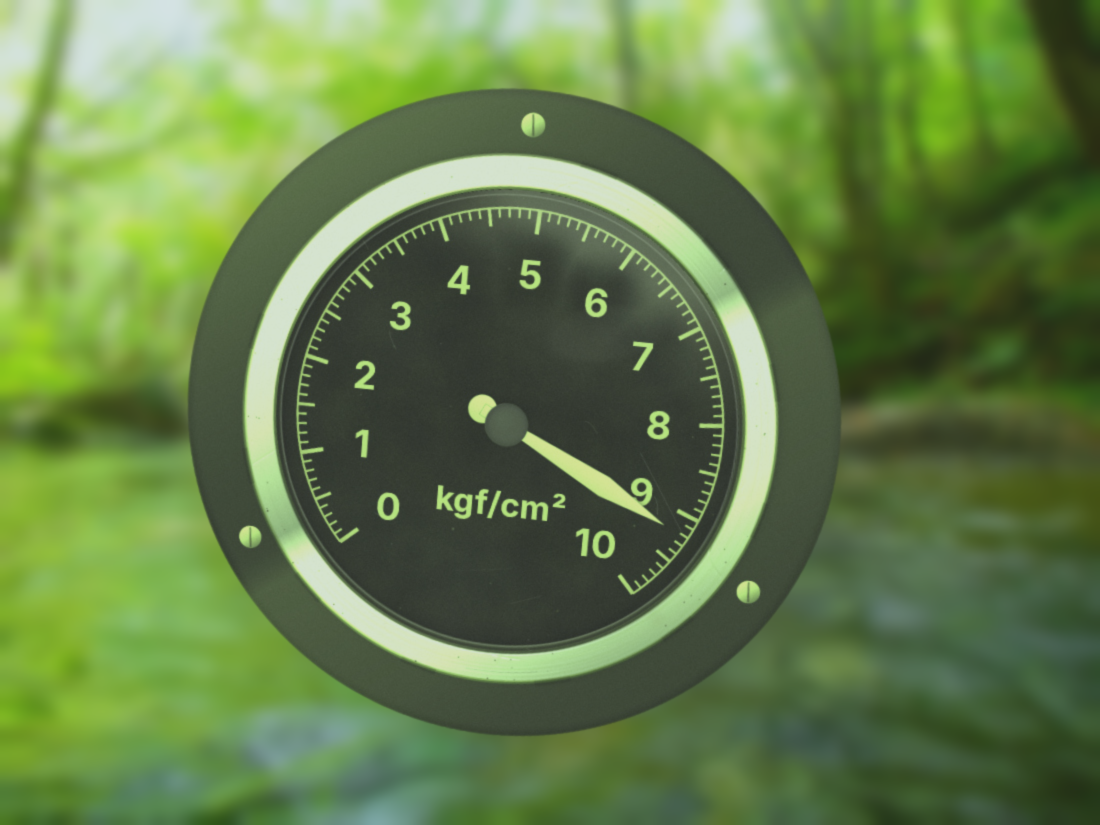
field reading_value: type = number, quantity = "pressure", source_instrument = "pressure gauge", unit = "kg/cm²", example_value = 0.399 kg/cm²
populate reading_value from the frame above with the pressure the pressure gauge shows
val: 9.2 kg/cm²
